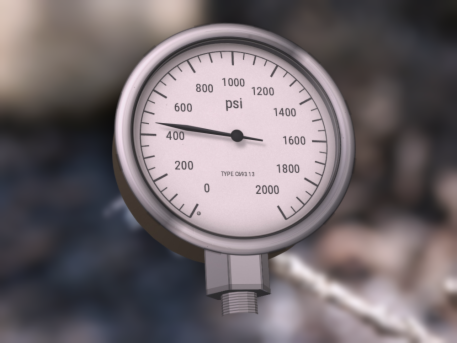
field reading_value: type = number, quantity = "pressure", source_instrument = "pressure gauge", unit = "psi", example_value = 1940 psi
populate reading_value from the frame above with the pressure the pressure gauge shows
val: 450 psi
